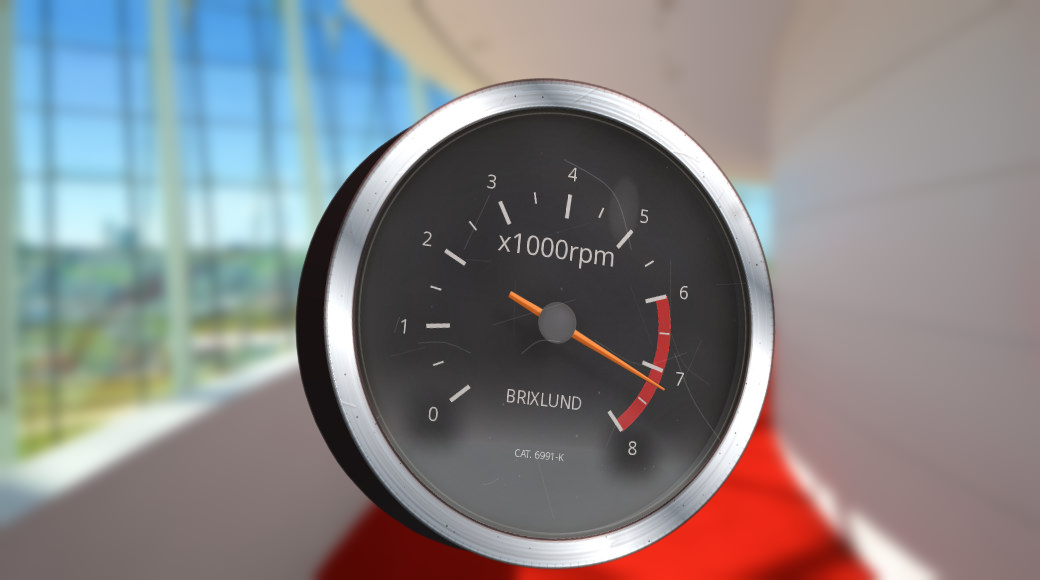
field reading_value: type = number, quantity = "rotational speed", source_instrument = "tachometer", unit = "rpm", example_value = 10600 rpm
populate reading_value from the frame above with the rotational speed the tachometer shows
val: 7250 rpm
